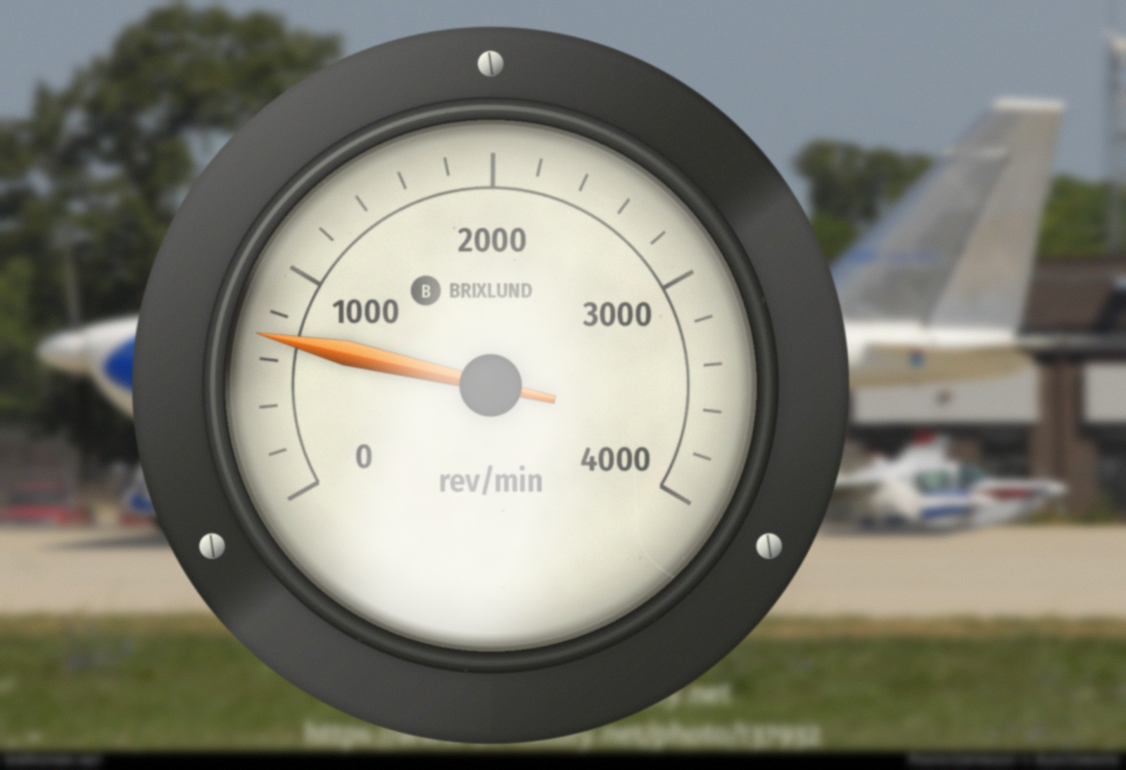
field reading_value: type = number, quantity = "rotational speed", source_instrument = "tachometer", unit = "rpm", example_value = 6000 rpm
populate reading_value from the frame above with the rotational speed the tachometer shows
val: 700 rpm
